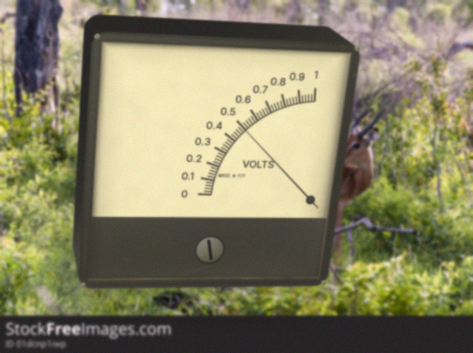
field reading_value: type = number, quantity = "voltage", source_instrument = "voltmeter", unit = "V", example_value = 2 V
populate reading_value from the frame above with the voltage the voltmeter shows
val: 0.5 V
